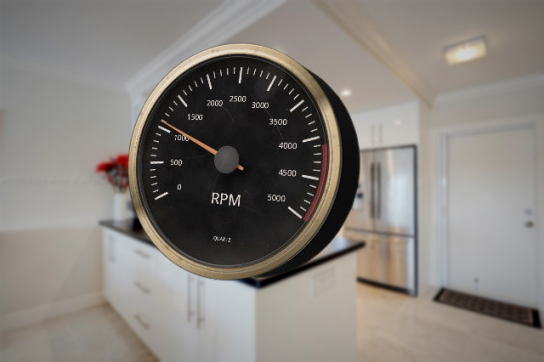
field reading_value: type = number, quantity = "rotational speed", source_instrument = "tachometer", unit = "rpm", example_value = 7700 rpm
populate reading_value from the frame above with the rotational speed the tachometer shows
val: 1100 rpm
